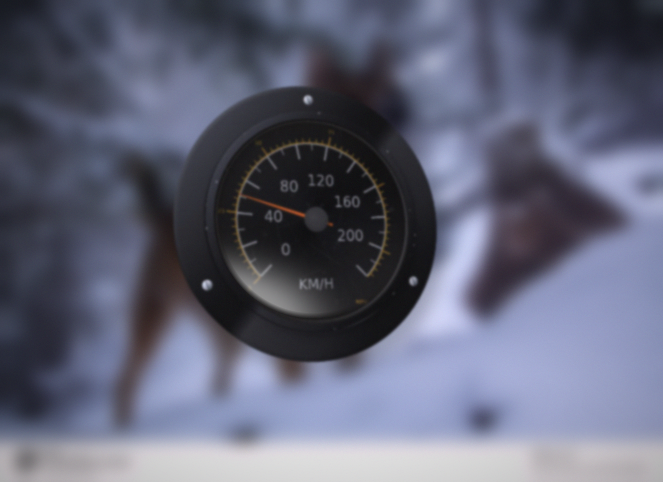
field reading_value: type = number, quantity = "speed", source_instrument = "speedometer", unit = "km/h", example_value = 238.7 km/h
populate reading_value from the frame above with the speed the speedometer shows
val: 50 km/h
